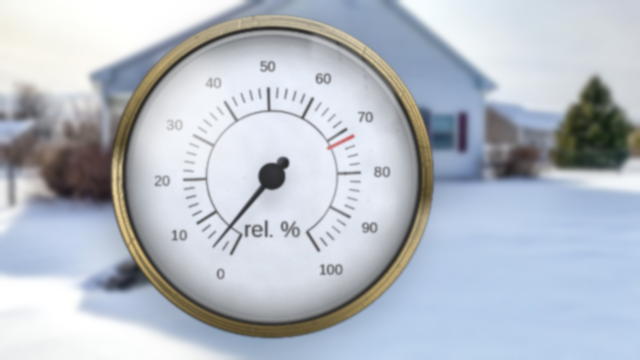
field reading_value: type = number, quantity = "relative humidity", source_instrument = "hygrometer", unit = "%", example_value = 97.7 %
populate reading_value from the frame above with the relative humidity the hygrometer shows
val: 4 %
